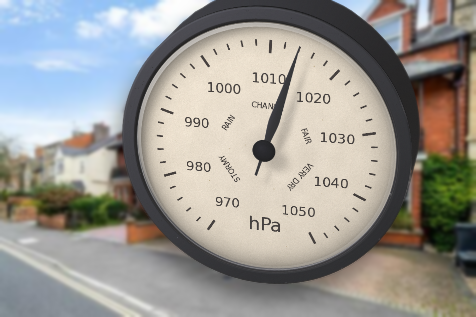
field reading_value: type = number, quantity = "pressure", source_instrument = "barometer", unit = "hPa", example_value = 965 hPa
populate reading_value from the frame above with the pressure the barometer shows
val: 1014 hPa
